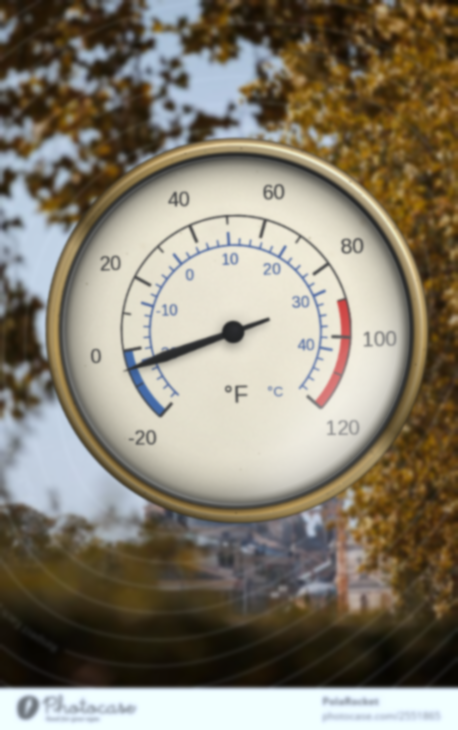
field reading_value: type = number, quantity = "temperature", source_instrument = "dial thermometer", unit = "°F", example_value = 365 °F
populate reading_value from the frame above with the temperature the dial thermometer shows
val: -5 °F
